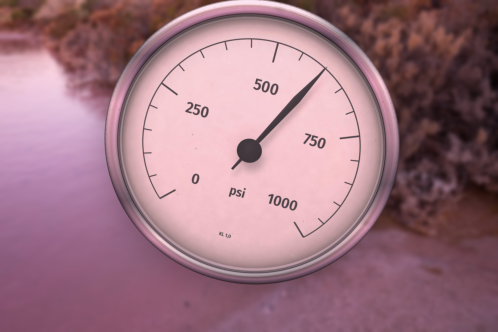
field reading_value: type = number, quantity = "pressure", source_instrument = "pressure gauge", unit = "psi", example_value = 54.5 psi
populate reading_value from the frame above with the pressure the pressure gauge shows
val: 600 psi
